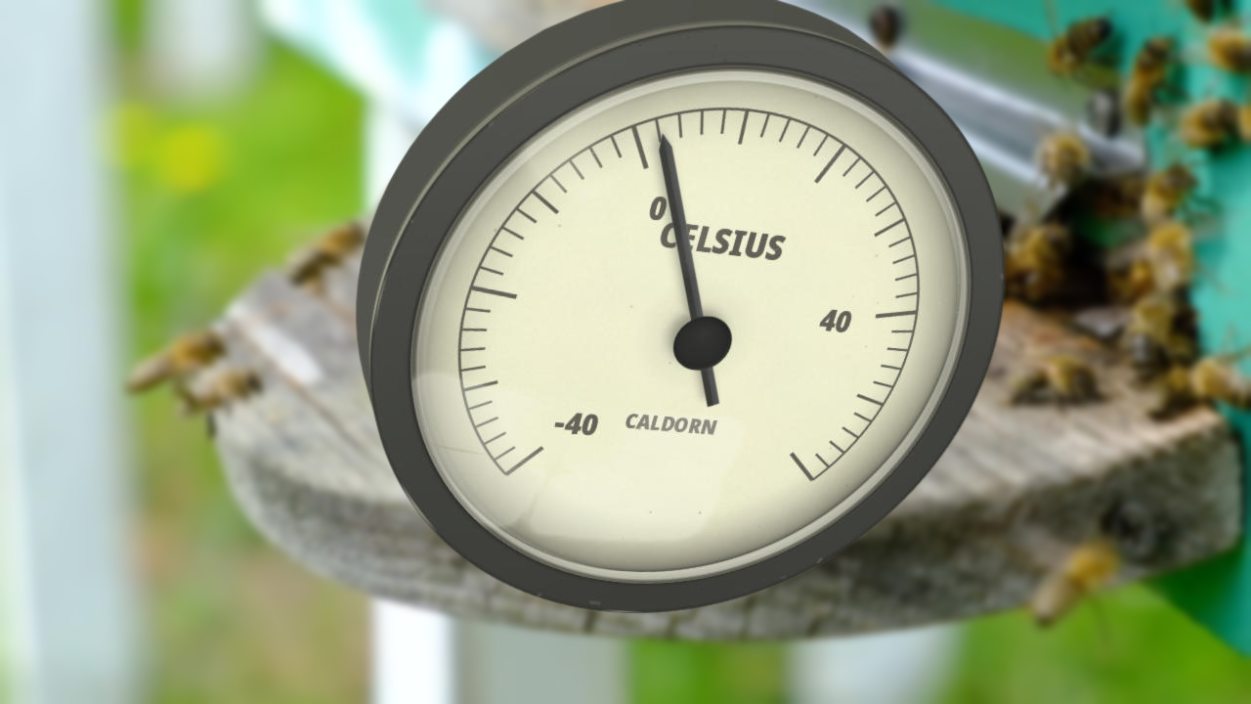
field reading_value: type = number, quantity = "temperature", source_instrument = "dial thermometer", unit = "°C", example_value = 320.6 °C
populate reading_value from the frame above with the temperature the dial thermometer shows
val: 2 °C
